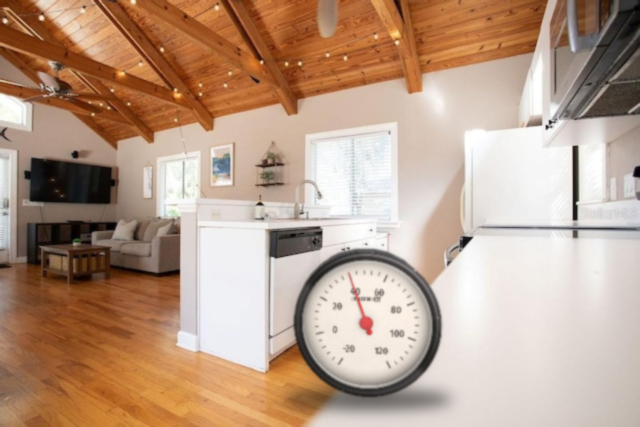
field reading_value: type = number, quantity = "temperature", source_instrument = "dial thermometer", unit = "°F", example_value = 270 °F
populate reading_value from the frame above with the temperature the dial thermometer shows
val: 40 °F
